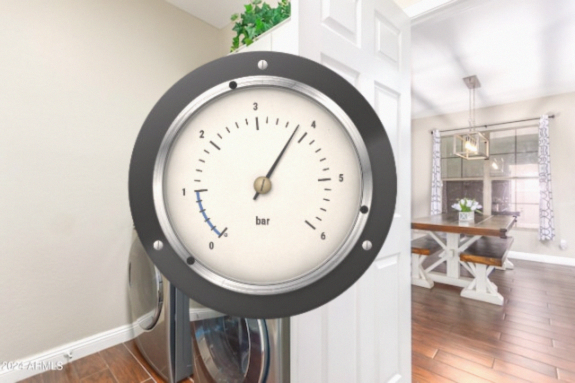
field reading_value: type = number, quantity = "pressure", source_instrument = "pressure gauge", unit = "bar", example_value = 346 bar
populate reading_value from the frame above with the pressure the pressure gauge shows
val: 3.8 bar
